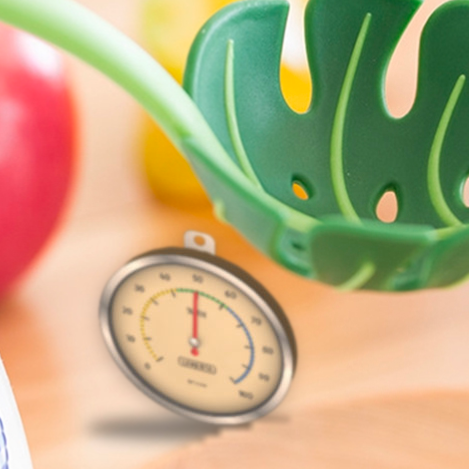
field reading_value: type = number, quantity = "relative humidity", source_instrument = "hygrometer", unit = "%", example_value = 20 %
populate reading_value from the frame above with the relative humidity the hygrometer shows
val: 50 %
